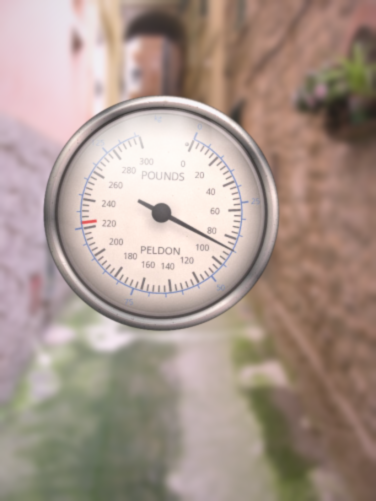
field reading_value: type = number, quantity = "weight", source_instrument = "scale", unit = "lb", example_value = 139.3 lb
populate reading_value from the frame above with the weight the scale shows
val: 88 lb
